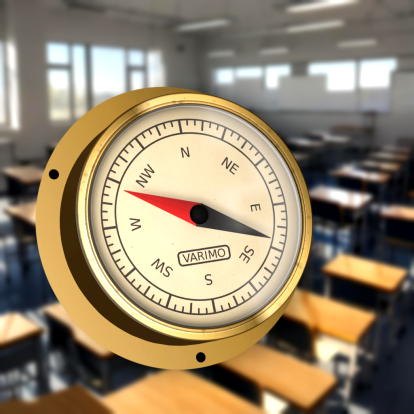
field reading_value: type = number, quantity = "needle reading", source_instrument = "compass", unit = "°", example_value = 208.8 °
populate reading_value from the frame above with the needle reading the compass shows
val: 295 °
